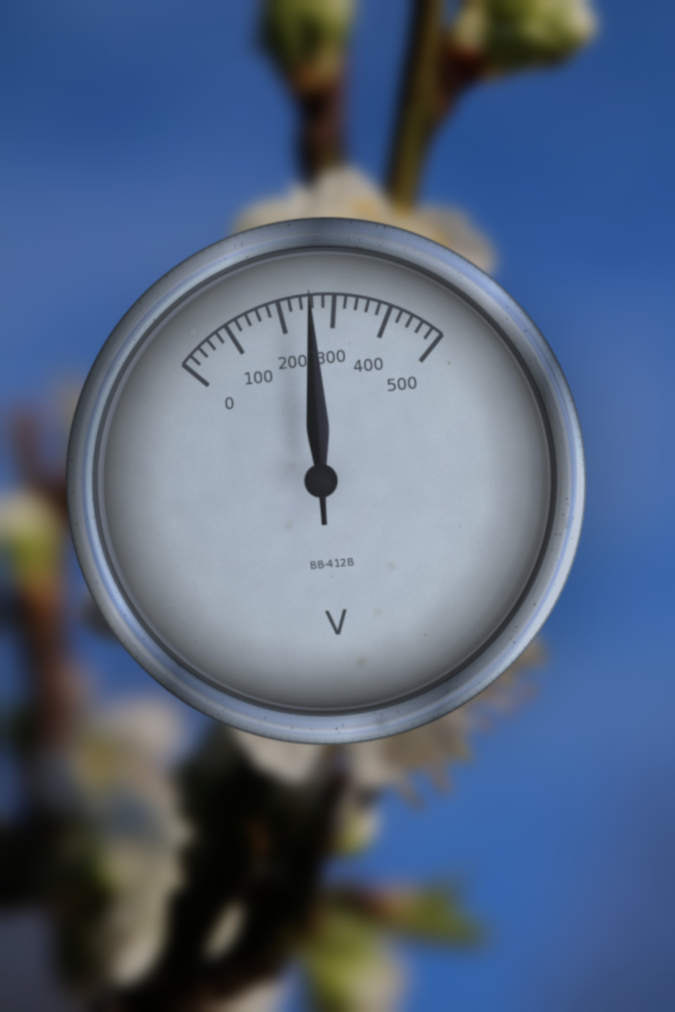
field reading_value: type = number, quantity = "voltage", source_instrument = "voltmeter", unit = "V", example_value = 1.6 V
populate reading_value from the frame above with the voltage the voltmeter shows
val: 260 V
